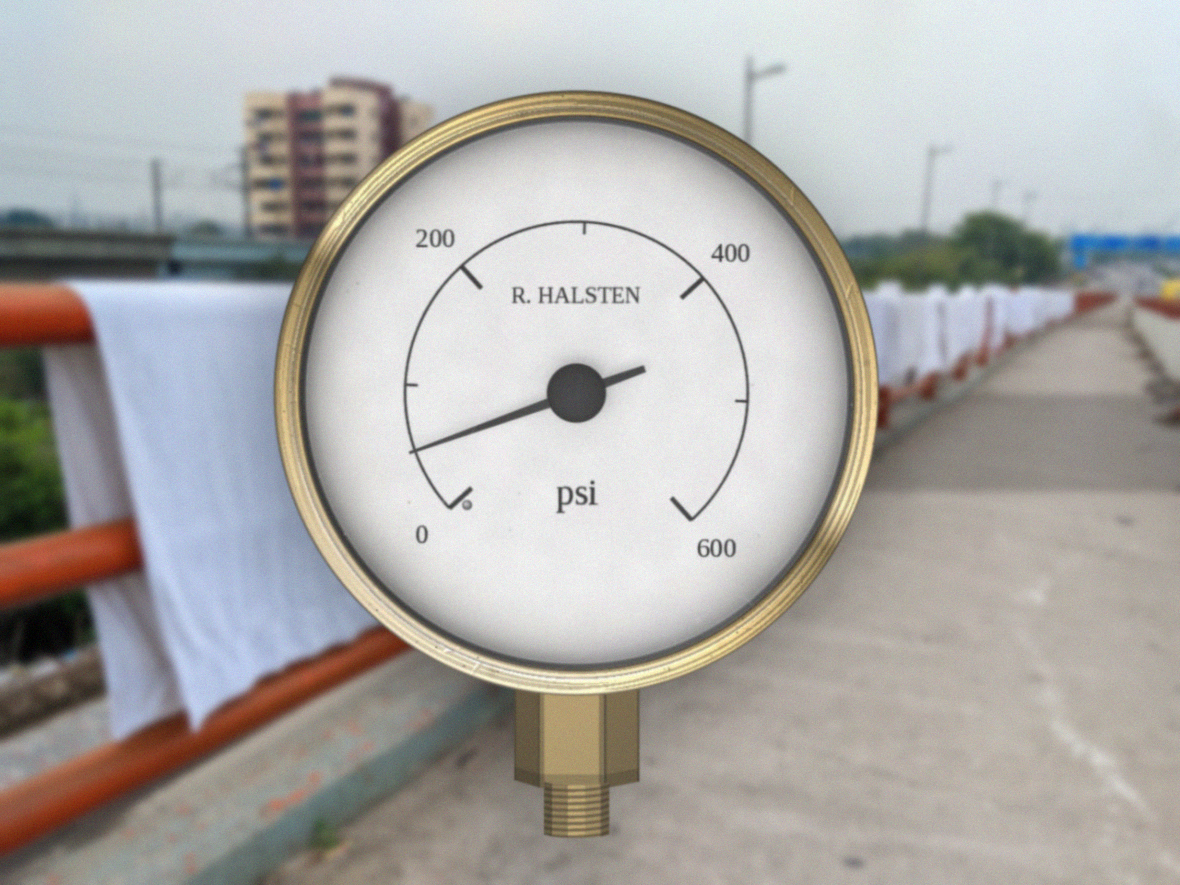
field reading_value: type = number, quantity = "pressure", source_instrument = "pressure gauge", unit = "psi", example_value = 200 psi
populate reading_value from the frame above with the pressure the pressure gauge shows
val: 50 psi
